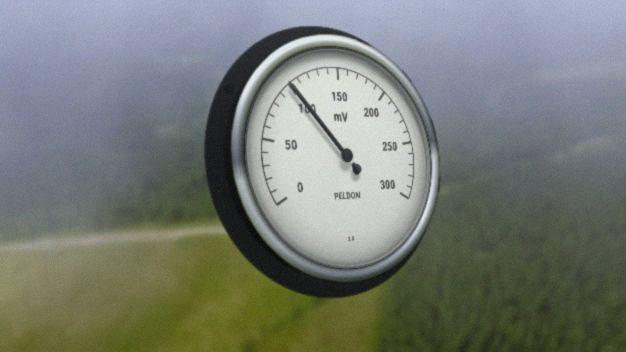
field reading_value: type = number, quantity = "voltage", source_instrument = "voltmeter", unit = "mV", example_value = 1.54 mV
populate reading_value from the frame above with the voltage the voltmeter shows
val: 100 mV
